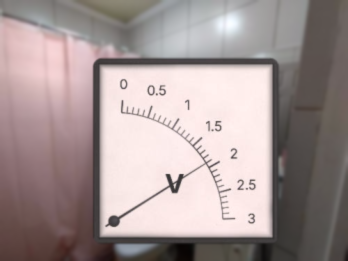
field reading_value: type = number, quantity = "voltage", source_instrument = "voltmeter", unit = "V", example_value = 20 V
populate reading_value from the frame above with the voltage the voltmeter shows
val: 1.9 V
